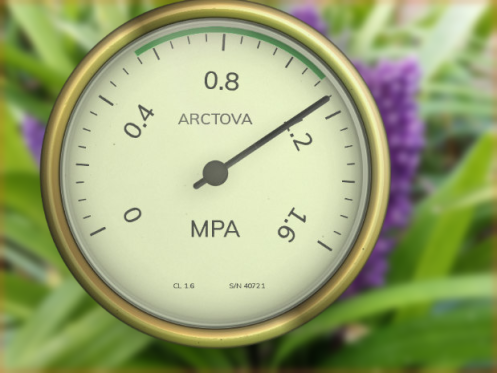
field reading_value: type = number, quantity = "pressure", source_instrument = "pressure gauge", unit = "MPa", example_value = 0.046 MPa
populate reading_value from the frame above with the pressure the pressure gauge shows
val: 1.15 MPa
